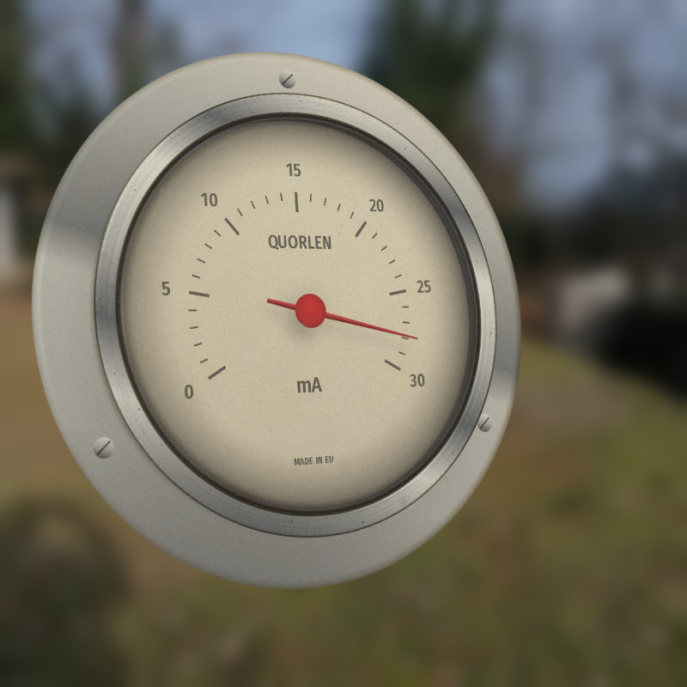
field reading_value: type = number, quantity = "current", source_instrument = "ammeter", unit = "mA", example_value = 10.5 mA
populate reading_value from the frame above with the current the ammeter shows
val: 28 mA
